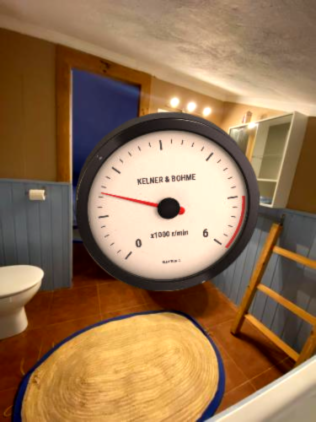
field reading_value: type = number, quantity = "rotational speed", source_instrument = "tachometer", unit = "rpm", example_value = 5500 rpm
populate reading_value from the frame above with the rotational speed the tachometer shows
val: 1500 rpm
